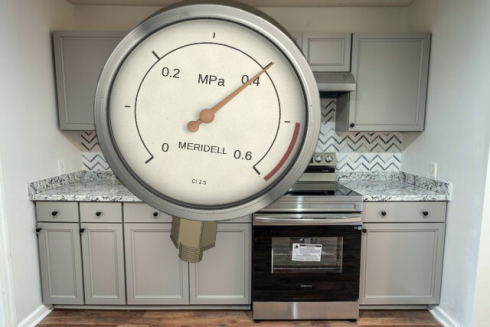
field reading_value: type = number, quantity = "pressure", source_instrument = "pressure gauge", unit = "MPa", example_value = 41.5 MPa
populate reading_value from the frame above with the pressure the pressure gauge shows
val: 0.4 MPa
